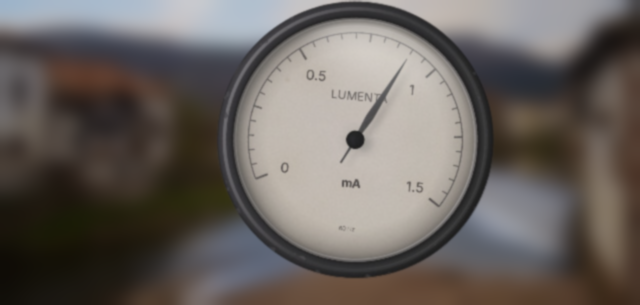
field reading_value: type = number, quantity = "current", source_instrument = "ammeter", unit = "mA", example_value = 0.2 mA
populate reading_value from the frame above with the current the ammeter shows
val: 0.9 mA
